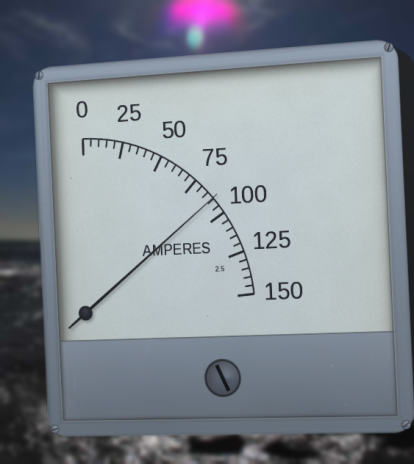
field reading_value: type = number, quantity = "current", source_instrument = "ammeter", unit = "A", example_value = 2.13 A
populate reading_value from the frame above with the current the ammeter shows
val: 90 A
